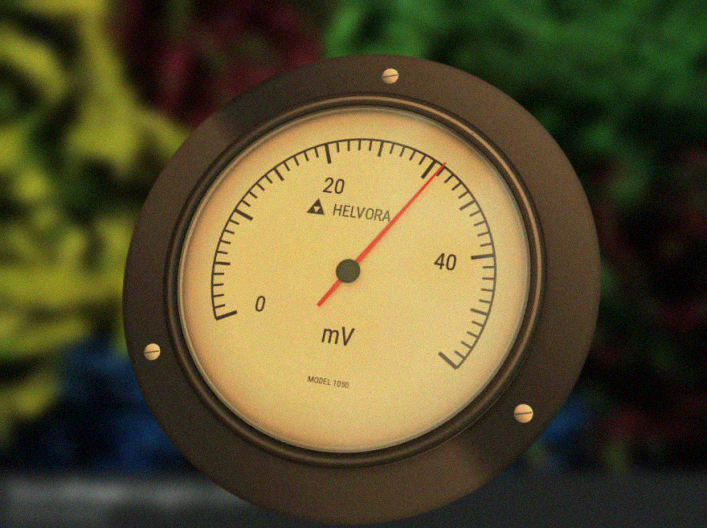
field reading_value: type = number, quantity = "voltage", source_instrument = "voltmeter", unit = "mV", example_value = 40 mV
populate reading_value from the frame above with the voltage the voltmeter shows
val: 31 mV
